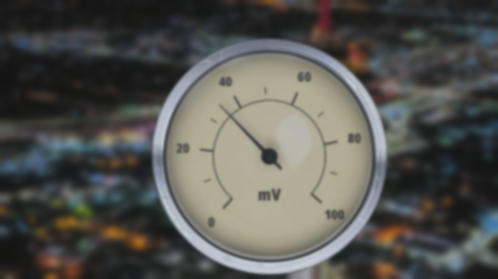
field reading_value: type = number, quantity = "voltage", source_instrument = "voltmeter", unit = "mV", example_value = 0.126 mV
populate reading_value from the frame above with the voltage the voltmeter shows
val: 35 mV
